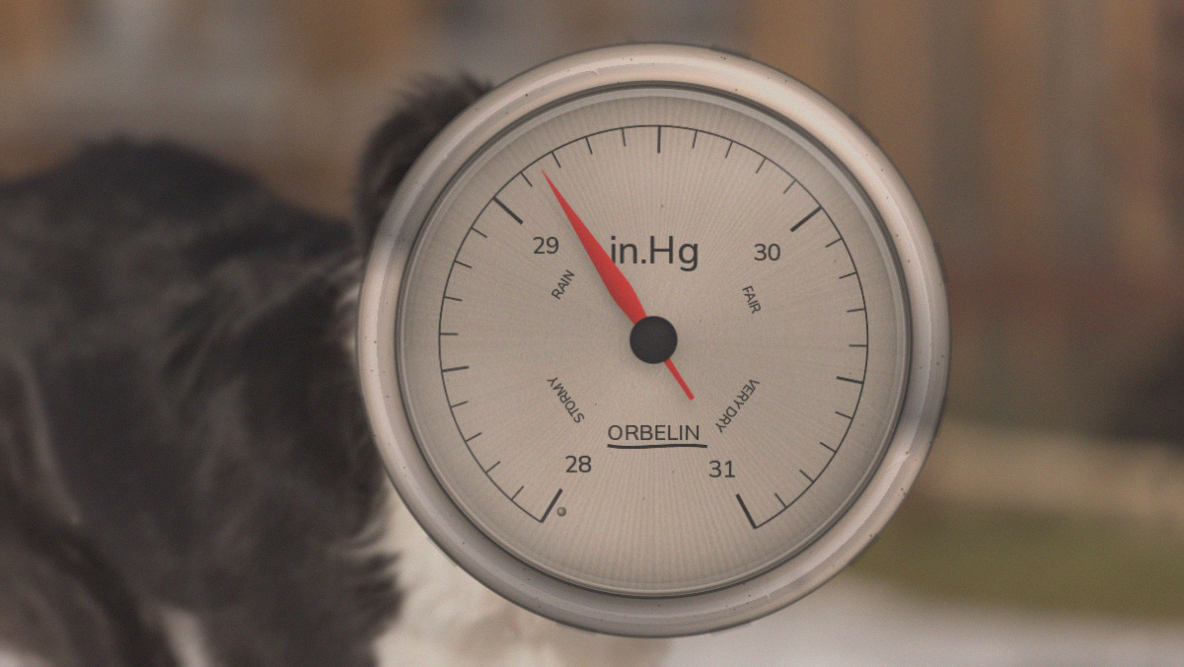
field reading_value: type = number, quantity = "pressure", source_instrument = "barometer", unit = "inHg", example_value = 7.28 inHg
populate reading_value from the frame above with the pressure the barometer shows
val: 29.15 inHg
